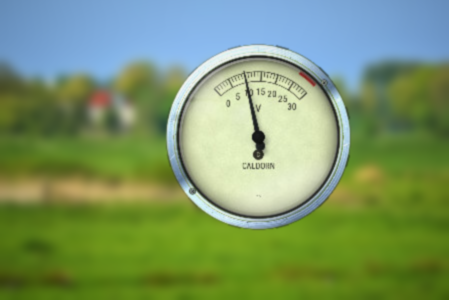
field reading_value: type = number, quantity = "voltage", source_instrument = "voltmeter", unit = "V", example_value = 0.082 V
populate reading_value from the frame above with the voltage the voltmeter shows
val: 10 V
